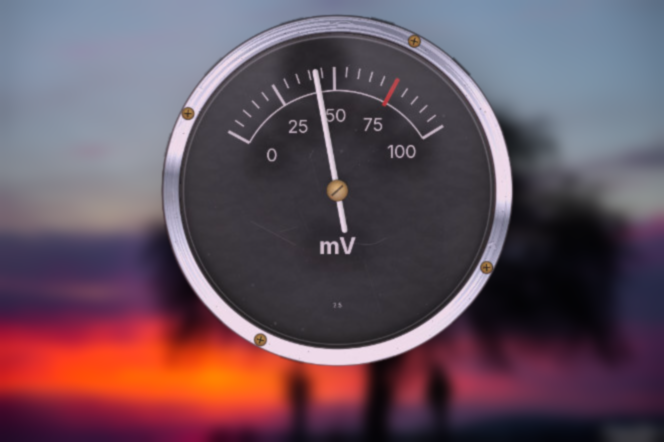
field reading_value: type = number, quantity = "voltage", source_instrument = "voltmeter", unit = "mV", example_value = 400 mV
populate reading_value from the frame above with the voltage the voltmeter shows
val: 42.5 mV
